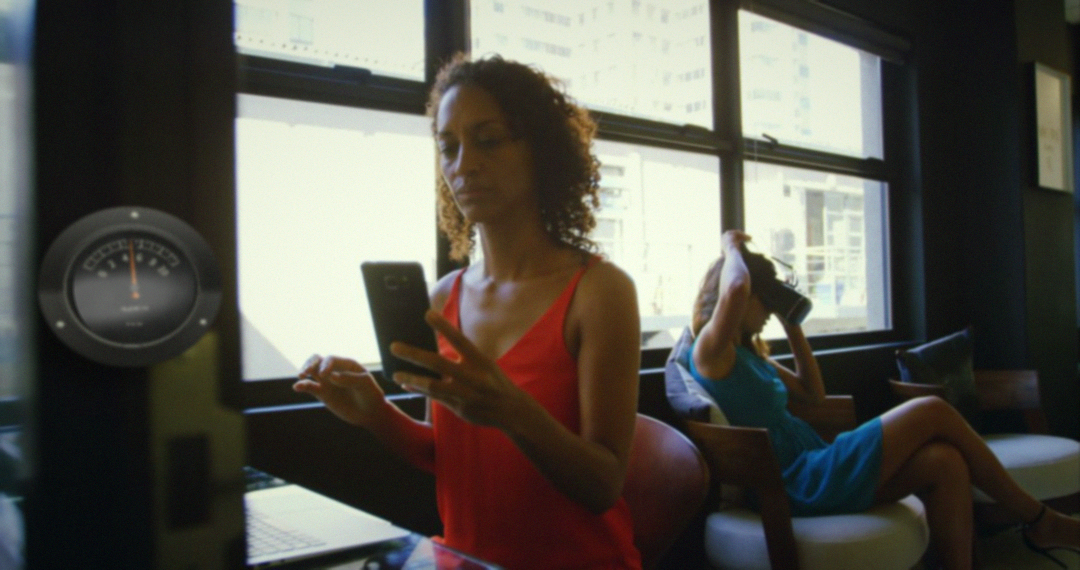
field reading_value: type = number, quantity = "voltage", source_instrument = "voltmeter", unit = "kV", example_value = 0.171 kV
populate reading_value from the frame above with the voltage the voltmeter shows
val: 5 kV
